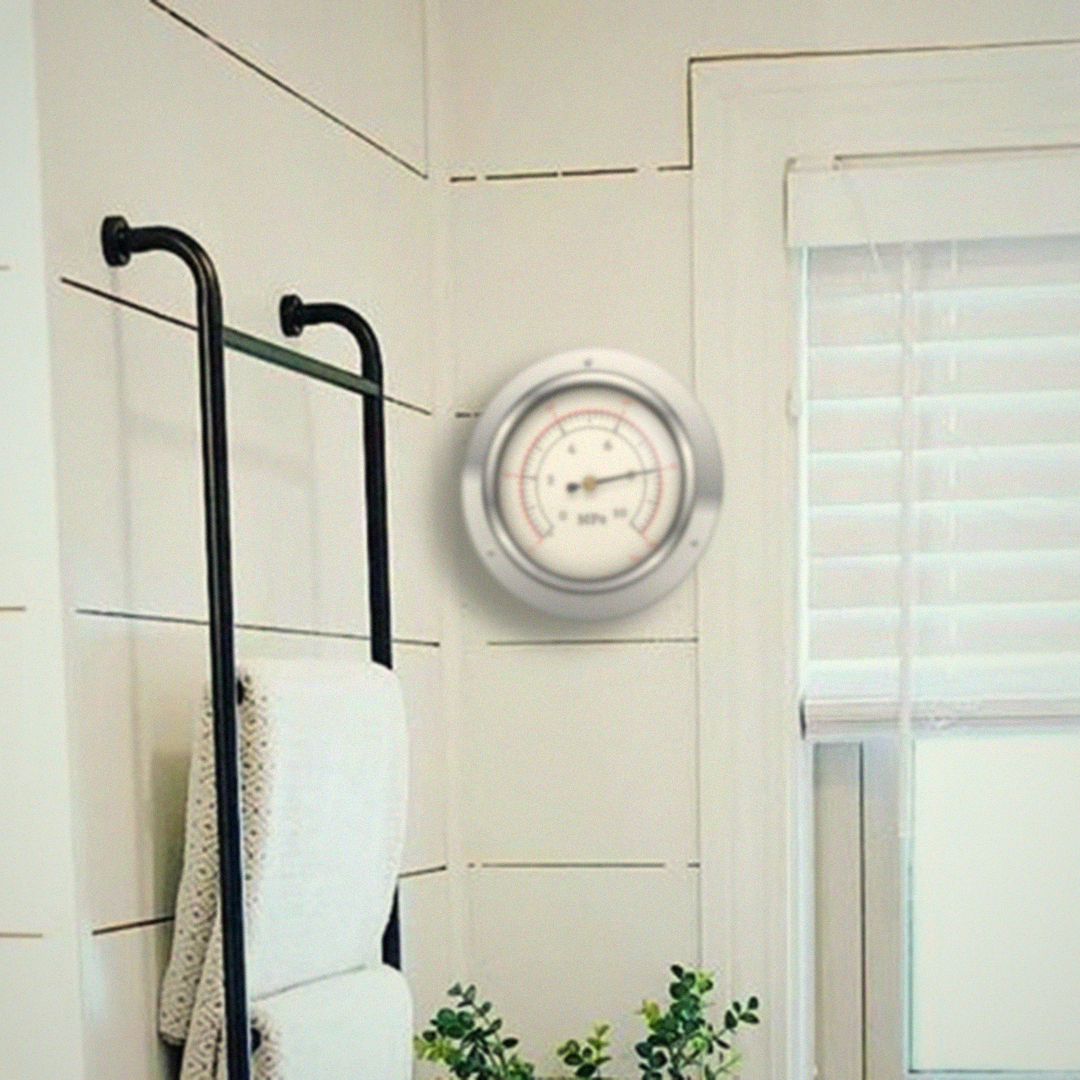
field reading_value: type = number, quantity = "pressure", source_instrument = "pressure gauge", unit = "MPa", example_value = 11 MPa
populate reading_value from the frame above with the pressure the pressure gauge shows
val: 8 MPa
